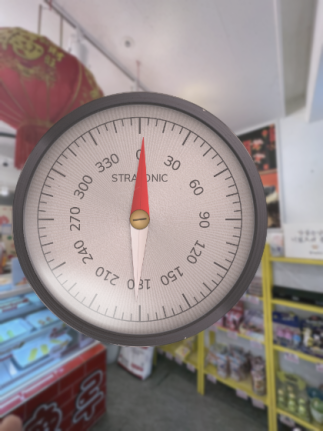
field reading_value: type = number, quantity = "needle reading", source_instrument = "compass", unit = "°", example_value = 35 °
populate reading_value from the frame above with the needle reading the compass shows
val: 2.5 °
